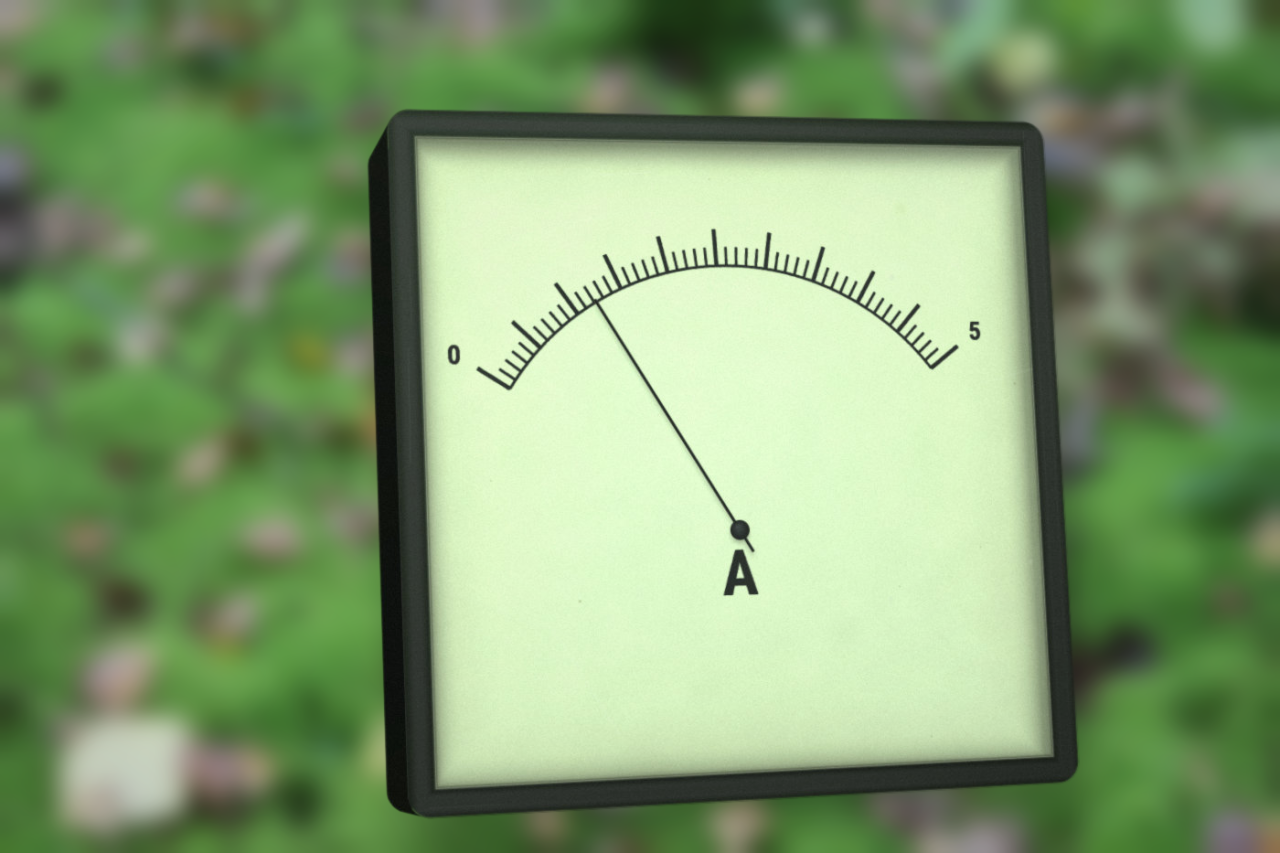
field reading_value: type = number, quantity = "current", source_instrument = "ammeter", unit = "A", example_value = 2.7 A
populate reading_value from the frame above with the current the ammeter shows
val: 1.2 A
